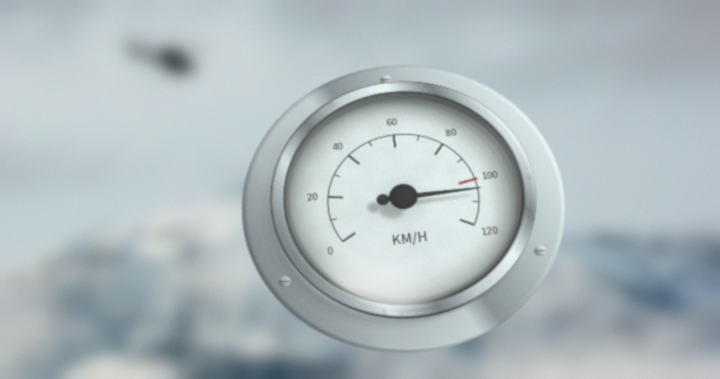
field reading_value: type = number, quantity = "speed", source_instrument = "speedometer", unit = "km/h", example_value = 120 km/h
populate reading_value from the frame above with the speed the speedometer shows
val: 105 km/h
